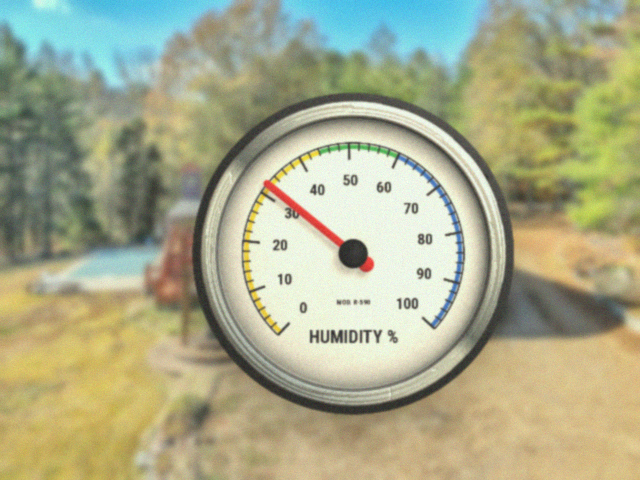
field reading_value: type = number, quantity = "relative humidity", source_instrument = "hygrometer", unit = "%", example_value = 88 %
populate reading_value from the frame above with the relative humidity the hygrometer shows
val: 32 %
